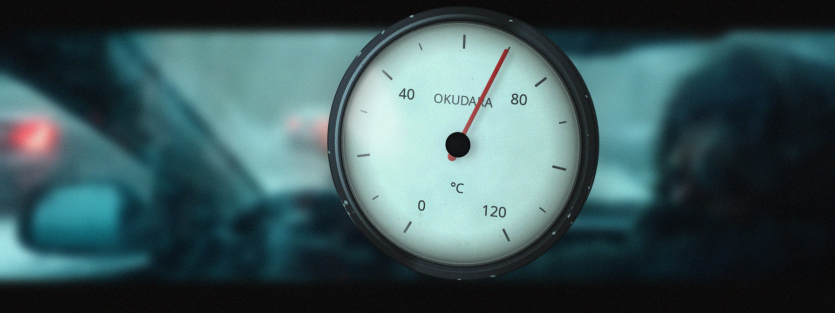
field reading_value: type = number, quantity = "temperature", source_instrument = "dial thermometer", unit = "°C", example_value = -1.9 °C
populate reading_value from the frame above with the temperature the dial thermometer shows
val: 70 °C
